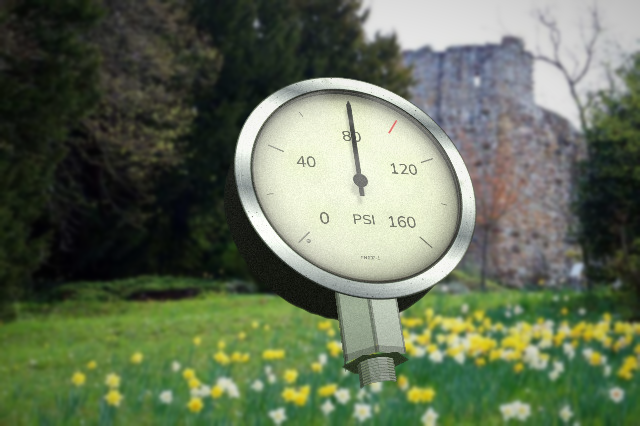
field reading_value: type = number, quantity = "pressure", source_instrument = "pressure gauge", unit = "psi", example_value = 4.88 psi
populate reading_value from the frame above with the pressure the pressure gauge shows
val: 80 psi
